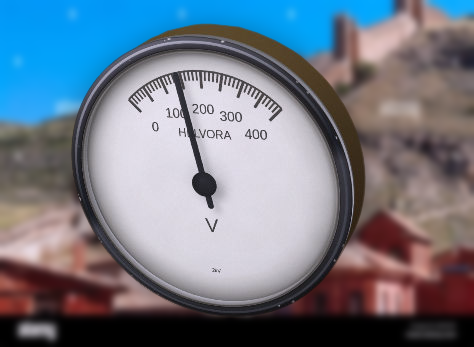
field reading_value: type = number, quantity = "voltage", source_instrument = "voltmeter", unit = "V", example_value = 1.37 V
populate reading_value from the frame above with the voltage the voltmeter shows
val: 150 V
